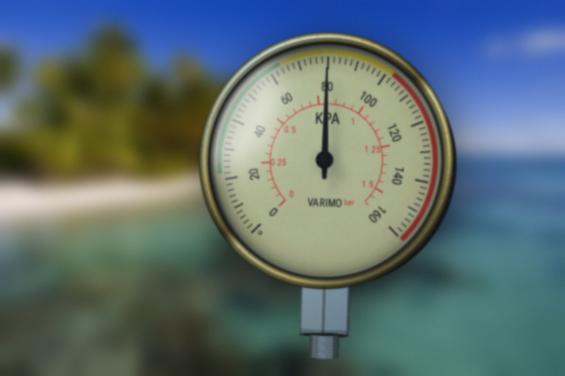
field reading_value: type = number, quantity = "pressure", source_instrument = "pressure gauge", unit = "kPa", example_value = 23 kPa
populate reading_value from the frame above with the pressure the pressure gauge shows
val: 80 kPa
